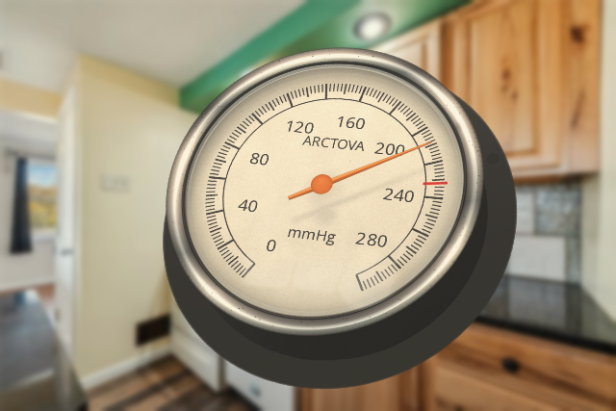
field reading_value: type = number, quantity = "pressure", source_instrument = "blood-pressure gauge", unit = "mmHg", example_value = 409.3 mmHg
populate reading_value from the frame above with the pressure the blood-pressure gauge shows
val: 210 mmHg
